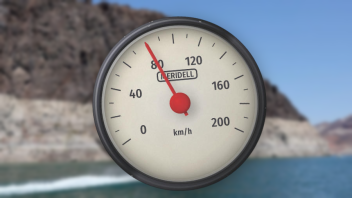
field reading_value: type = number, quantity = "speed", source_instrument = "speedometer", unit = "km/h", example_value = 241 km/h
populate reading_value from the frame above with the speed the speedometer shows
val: 80 km/h
